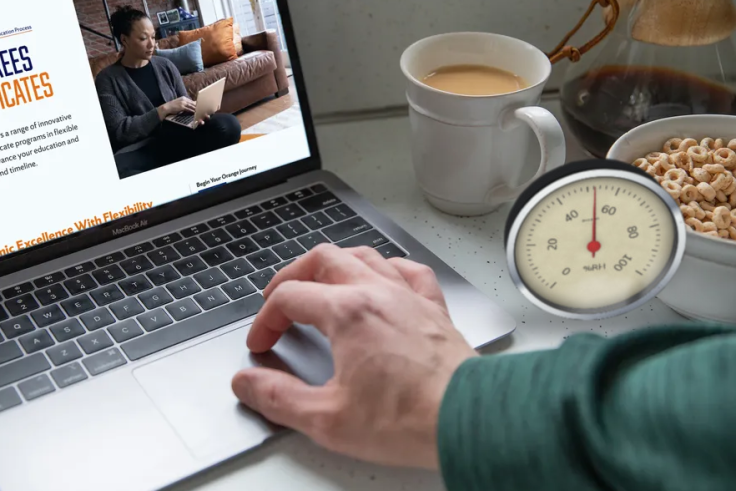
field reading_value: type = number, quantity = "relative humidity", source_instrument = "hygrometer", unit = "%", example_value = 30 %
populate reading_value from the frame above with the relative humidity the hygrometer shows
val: 52 %
